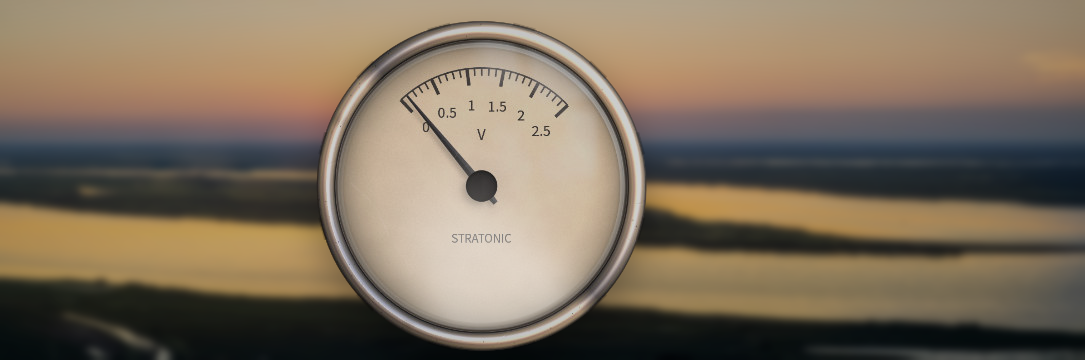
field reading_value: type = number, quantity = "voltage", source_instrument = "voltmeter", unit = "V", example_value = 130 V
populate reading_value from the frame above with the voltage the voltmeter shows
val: 0.1 V
